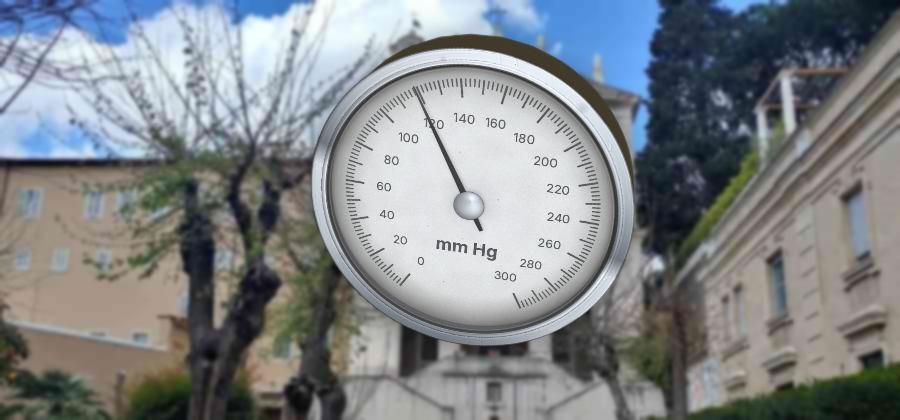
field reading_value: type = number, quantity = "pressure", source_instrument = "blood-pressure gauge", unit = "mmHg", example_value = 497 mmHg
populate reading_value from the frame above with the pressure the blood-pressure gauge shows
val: 120 mmHg
